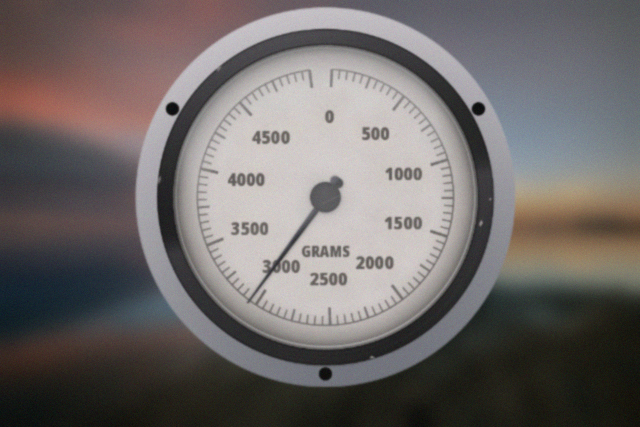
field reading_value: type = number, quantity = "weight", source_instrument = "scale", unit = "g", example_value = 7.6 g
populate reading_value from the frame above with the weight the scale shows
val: 3050 g
